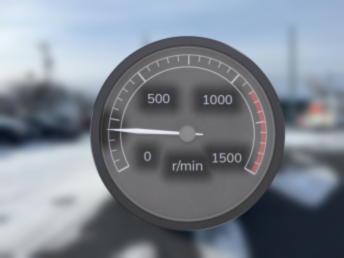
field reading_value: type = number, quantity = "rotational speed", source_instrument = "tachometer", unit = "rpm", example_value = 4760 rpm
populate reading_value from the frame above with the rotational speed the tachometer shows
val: 200 rpm
